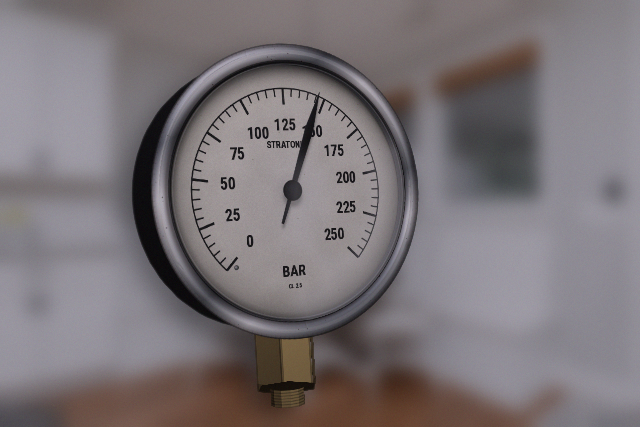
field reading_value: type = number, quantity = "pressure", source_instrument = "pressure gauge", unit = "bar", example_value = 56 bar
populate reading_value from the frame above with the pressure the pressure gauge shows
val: 145 bar
